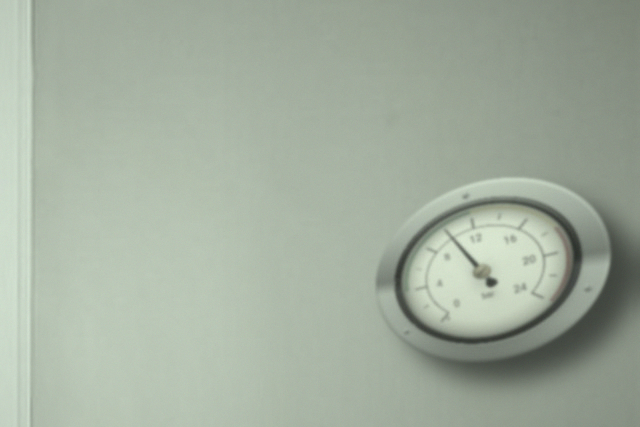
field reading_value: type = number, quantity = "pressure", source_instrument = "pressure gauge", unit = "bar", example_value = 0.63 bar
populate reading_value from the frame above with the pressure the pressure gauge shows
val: 10 bar
